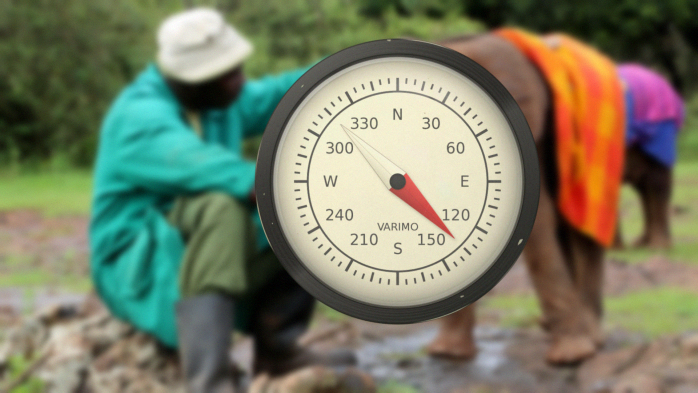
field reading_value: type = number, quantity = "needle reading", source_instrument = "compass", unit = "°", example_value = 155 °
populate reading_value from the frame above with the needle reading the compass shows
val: 135 °
